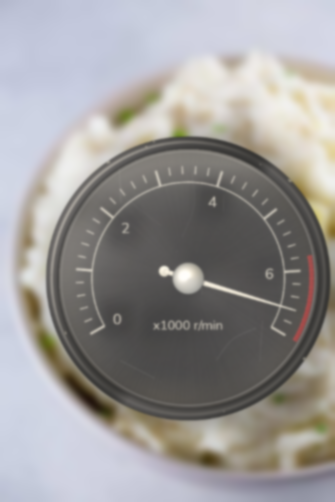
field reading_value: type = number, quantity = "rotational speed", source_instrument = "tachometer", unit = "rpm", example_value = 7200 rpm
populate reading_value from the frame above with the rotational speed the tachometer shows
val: 6600 rpm
